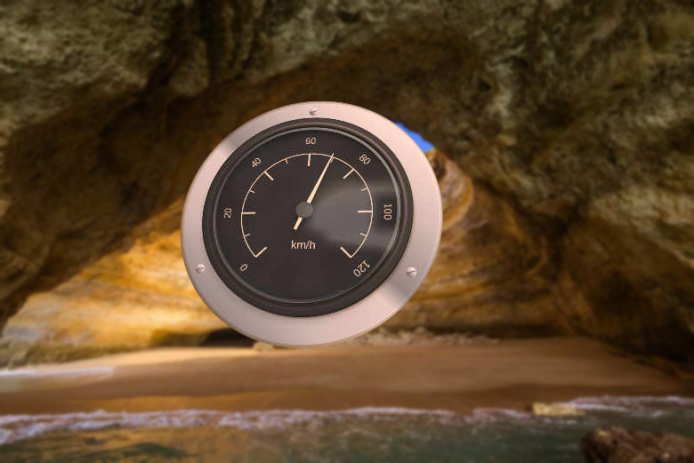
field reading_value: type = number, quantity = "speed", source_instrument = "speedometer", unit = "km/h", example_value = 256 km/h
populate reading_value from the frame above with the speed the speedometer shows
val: 70 km/h
